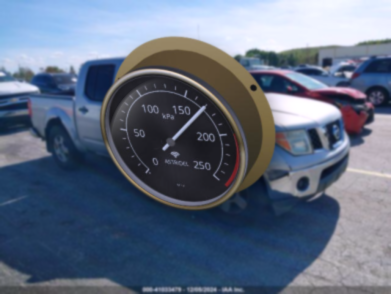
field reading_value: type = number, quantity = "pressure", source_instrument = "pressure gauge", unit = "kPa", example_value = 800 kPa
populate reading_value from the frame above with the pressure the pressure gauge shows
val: 170 kPa
